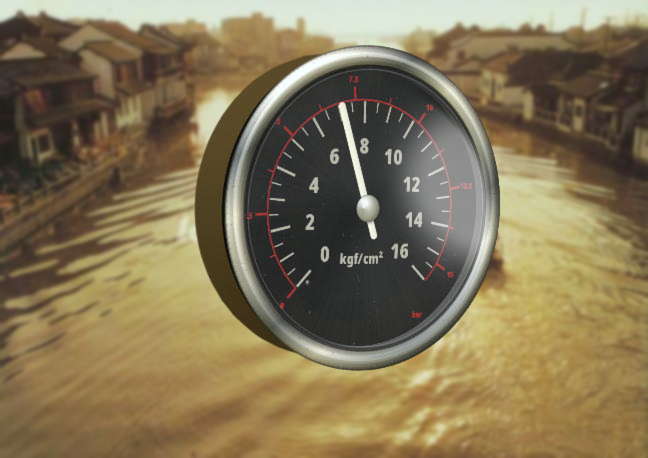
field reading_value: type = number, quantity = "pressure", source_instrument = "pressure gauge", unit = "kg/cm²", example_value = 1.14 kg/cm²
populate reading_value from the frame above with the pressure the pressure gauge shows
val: 7 kg/cm²
